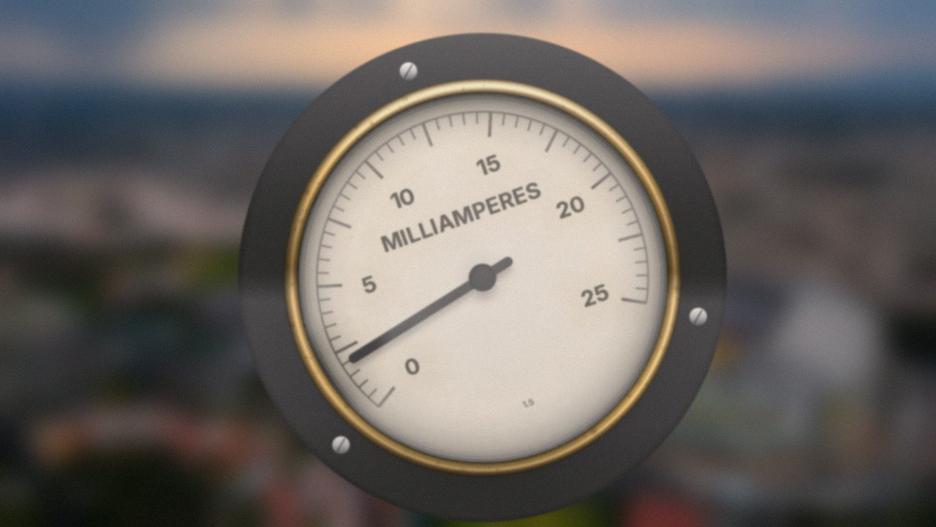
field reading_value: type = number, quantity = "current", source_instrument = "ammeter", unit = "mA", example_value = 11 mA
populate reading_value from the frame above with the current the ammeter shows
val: 2 mA
